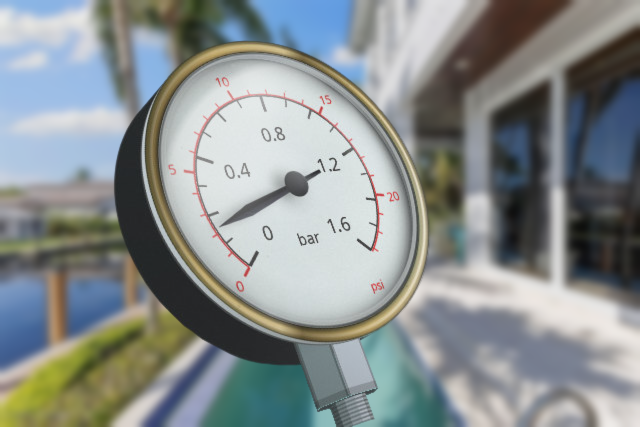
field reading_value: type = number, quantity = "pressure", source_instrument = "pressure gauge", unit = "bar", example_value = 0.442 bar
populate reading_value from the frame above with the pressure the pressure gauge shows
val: 0.15 bar
